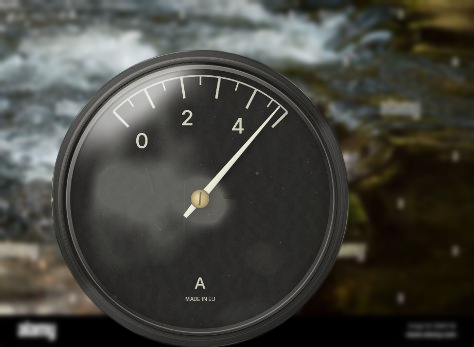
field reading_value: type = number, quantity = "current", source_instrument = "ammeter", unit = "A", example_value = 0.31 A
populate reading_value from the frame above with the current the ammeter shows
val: 4.75 A
